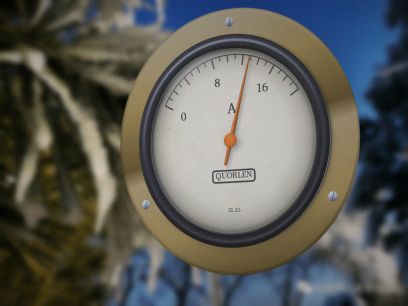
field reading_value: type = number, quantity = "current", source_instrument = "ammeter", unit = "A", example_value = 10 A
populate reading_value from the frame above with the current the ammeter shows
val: 13 A
